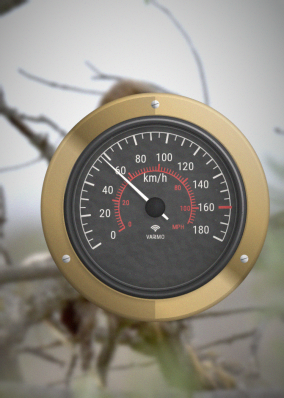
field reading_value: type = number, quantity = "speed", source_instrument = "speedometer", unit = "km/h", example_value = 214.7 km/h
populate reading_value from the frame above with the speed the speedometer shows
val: 57.5 km/h
